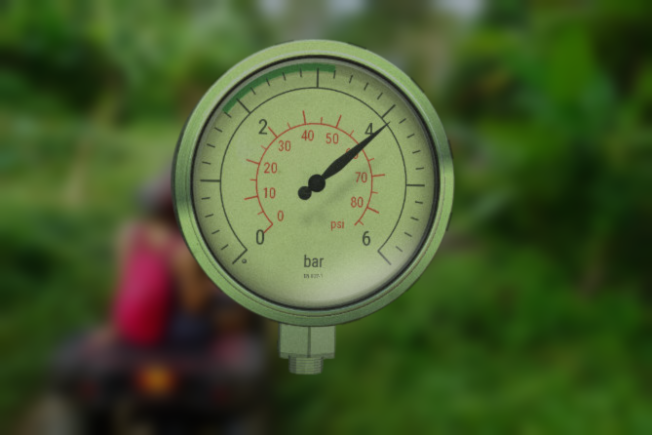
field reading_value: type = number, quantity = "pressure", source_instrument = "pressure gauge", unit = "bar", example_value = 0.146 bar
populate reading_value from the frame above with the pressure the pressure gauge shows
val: 4.1 bar
